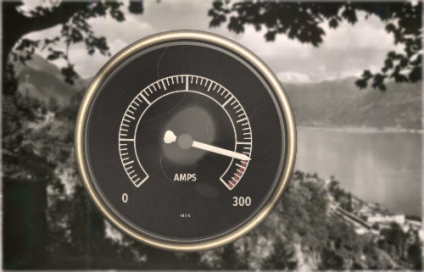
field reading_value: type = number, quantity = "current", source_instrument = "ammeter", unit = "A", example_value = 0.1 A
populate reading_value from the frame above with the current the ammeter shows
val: 265 A
